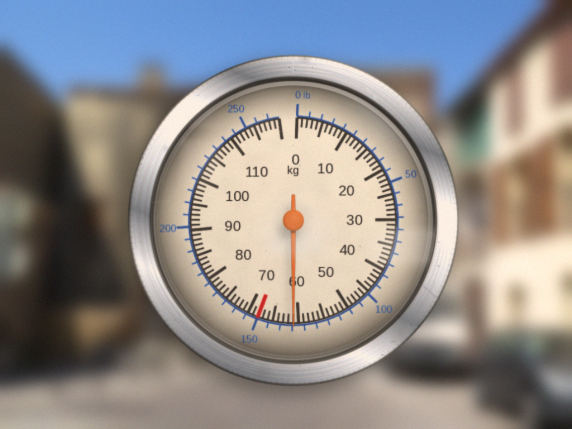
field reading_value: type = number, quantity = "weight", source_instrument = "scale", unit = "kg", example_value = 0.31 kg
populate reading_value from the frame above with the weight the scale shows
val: 61 kg
